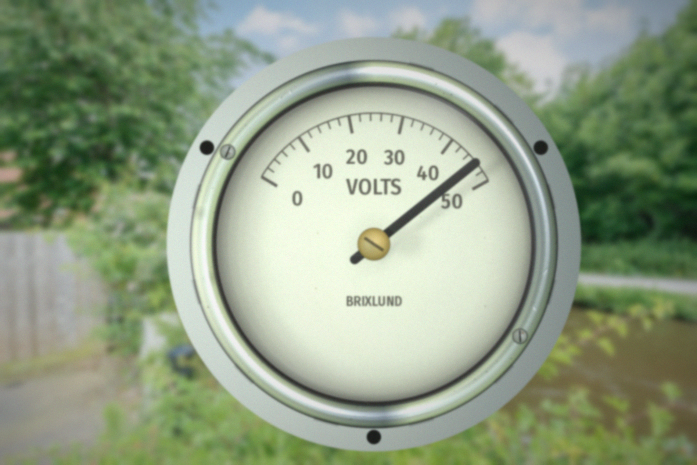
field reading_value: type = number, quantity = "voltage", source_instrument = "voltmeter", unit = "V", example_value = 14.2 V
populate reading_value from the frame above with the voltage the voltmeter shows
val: 46 V
